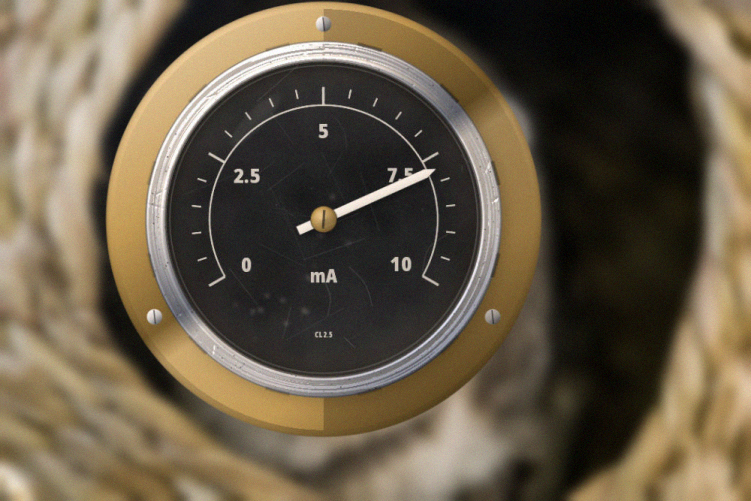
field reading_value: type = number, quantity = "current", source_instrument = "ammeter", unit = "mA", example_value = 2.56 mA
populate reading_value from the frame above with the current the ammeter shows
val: 7.75 mA
